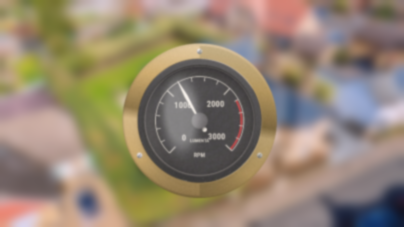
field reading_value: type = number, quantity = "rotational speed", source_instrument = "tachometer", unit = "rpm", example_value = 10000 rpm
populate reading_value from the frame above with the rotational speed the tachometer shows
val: 1200 rpm
